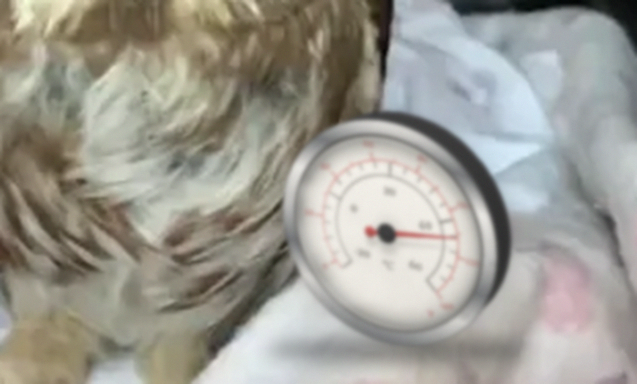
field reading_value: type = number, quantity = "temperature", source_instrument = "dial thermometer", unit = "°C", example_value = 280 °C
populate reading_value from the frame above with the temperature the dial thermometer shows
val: 44 °C
